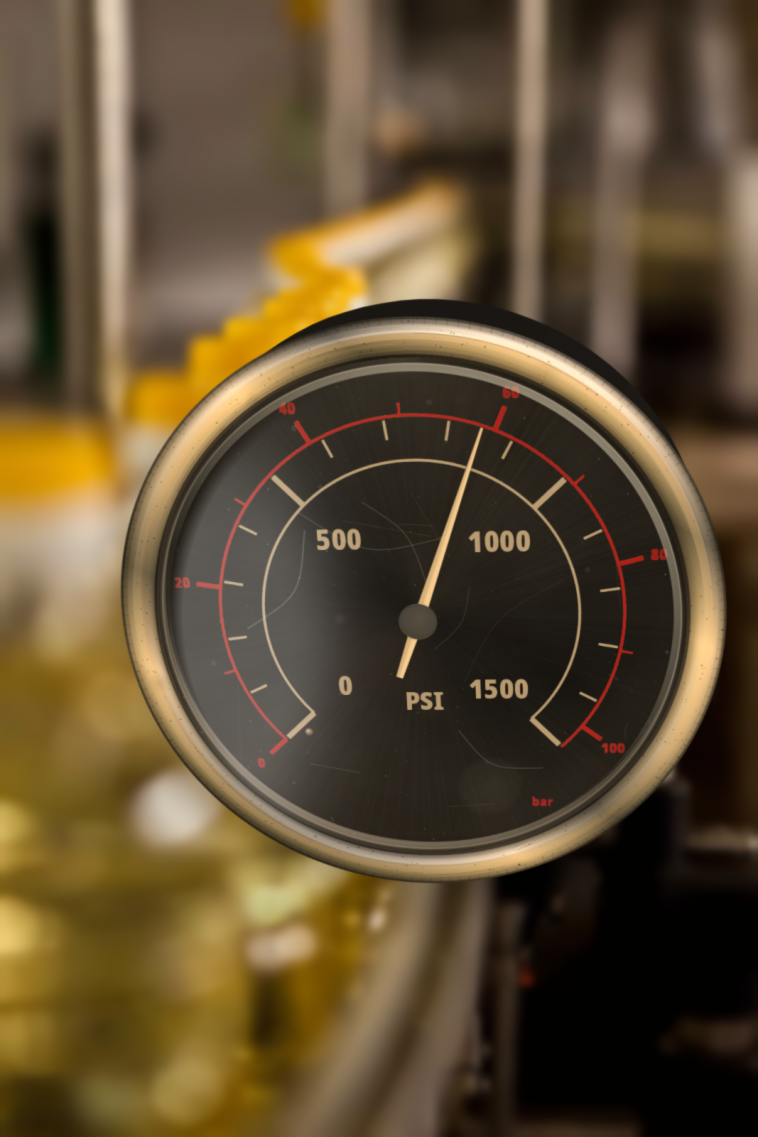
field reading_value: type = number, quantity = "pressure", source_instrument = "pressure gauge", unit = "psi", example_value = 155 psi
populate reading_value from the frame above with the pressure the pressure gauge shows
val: 850 psi
